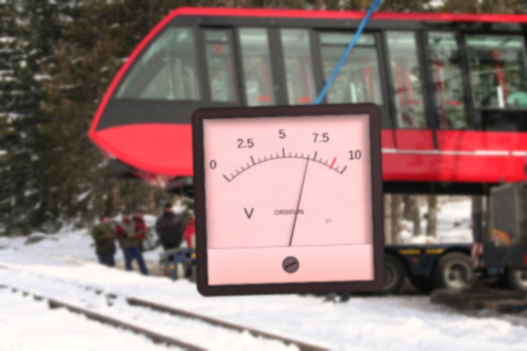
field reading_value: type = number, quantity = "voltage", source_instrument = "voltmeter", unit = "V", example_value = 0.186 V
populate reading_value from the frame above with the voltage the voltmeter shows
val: 7 V
